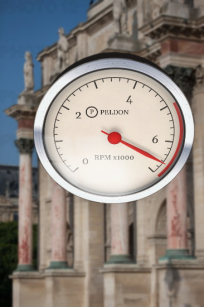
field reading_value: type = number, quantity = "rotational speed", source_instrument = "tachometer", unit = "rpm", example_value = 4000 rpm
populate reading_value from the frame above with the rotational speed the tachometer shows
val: 6600 rpm
